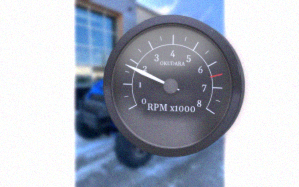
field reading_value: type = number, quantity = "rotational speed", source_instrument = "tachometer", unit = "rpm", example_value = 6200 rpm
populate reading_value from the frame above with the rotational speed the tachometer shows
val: 1750 rpm
